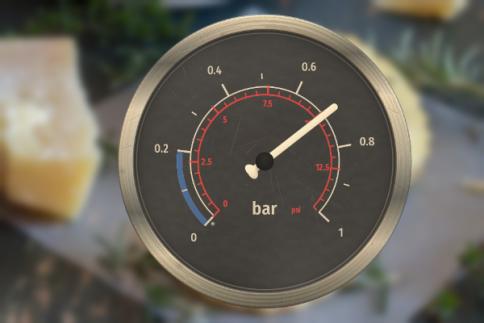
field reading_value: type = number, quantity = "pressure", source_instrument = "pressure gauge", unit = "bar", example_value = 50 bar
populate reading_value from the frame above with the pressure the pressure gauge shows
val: 0.7 bar
